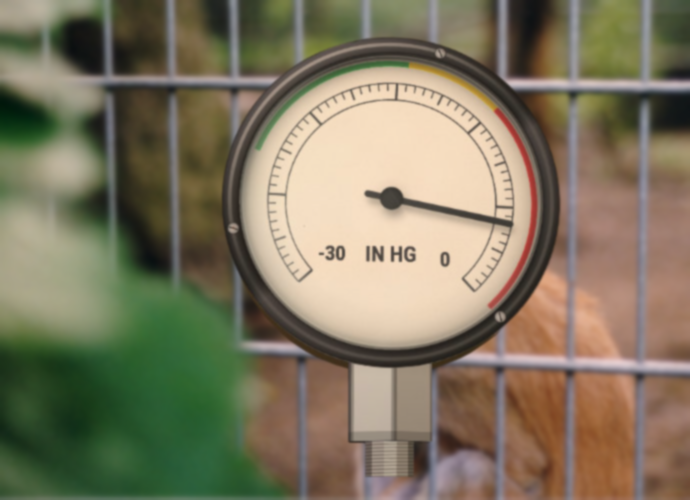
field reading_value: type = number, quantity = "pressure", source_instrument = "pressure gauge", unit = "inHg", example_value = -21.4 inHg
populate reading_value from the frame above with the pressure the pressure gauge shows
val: -4 inHg
